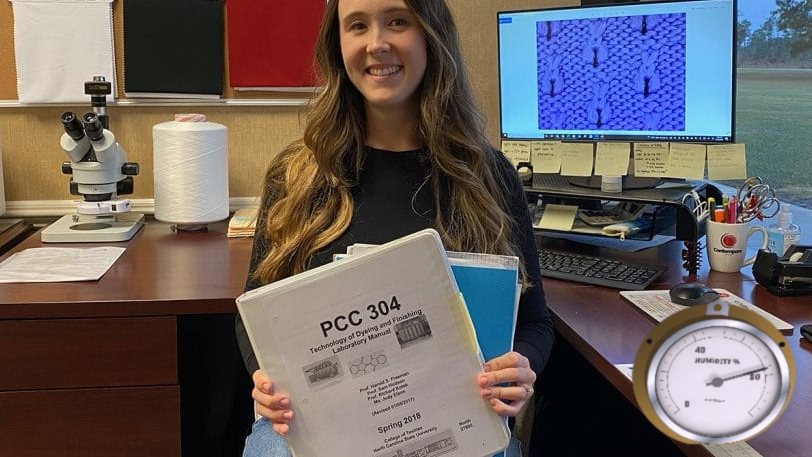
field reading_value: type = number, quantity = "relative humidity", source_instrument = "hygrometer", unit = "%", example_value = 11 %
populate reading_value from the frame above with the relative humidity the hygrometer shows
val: 76 %
